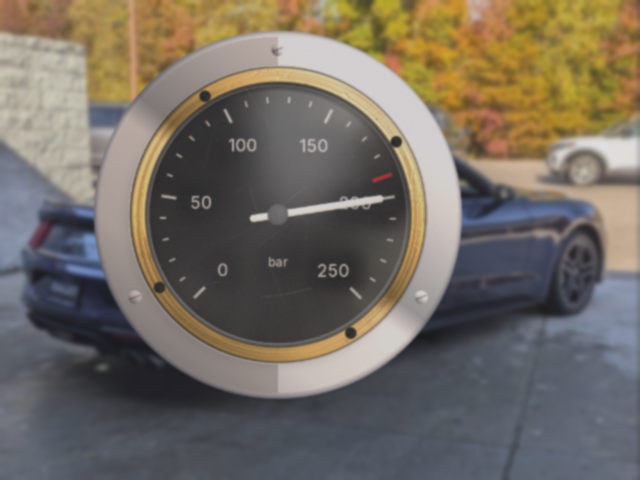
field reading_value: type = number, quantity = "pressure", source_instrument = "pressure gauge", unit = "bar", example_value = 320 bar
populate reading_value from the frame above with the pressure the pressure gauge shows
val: 200 bar
